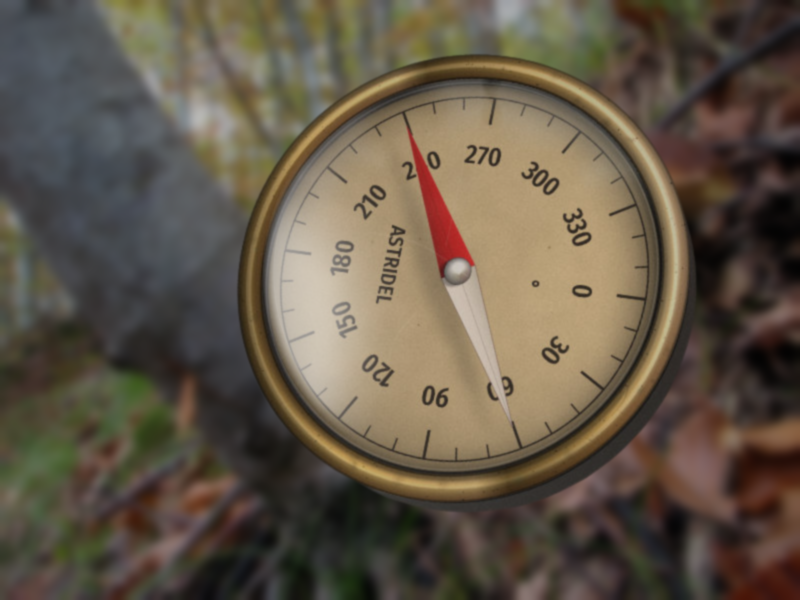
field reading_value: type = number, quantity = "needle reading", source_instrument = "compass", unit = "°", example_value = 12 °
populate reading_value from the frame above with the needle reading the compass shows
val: 240 °
